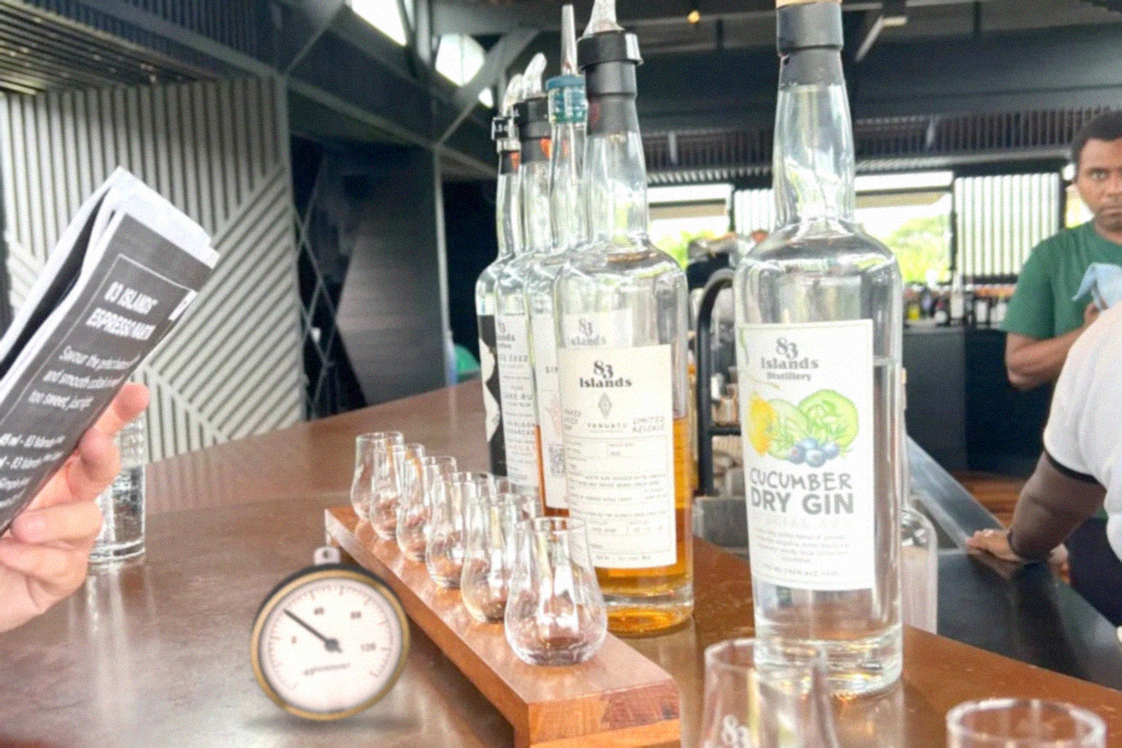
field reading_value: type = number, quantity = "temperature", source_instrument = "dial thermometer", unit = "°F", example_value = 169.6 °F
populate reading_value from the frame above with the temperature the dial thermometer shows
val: 20 °F
